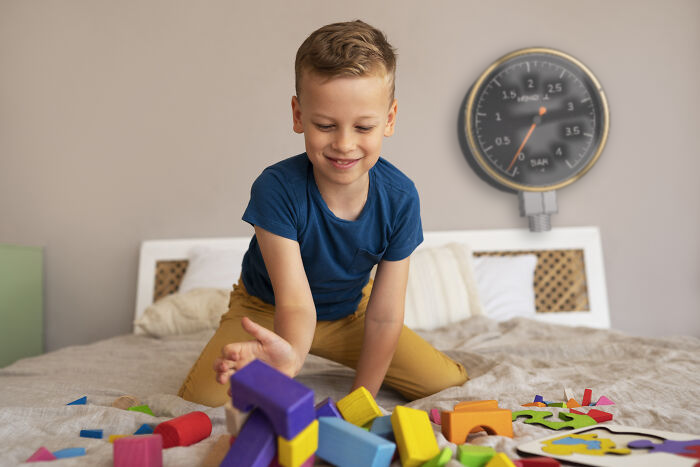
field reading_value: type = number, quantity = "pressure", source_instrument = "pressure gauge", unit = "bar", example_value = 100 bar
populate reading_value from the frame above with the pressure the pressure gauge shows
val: 0.1 bar
